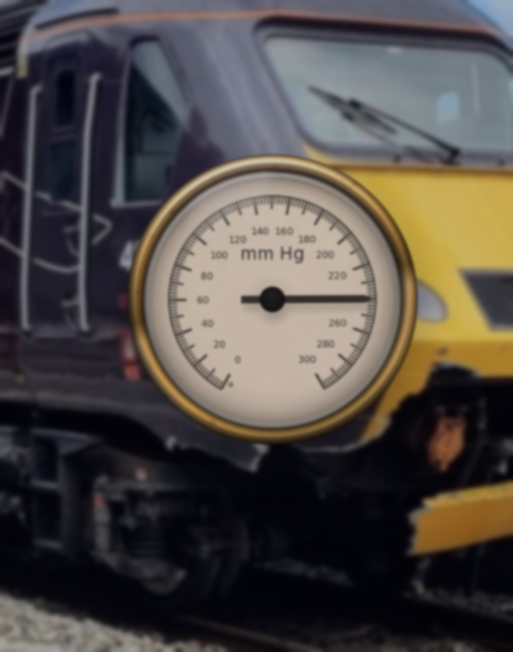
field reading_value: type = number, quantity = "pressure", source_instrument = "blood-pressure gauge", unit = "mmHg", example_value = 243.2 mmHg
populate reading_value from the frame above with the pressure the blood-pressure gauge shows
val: 240 mmHg
